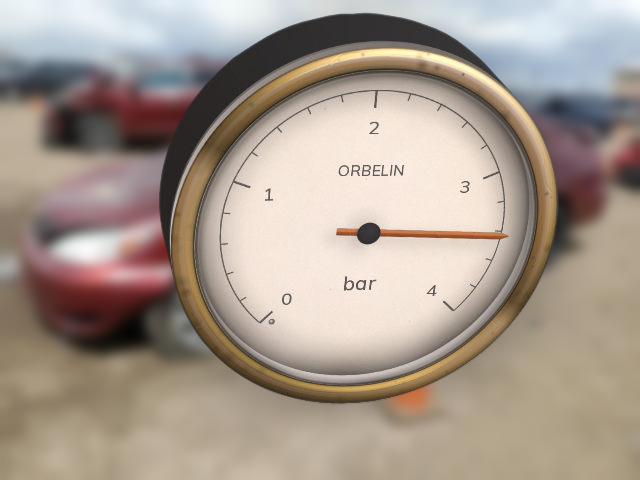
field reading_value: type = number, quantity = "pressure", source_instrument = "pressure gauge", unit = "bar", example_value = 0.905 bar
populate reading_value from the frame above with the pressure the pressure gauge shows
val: 3.4 bar
